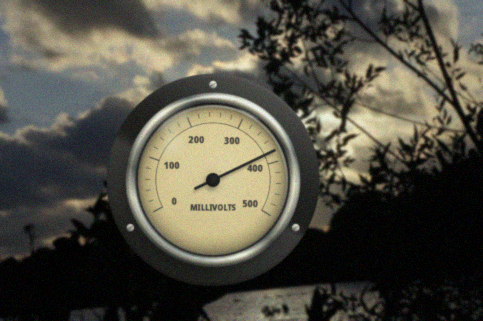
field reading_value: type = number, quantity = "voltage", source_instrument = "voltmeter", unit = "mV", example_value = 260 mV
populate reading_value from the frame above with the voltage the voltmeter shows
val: 380 mV
